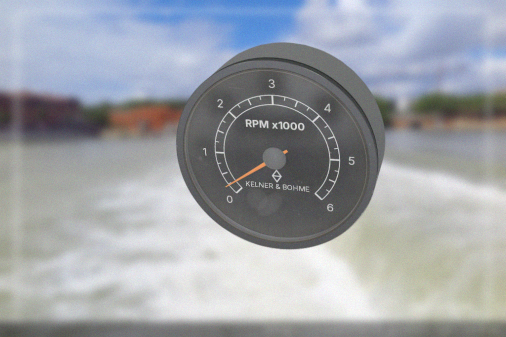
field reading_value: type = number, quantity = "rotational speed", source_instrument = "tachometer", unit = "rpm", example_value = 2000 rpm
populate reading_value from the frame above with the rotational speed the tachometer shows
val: 250 rpm
